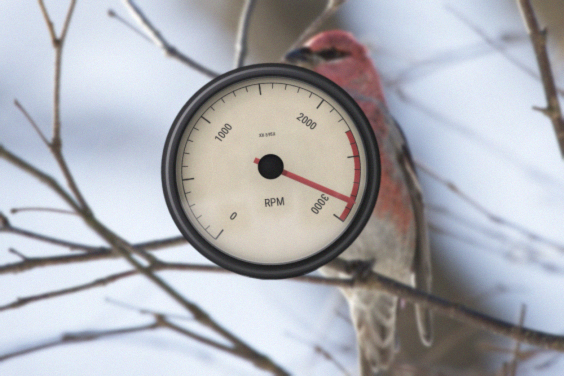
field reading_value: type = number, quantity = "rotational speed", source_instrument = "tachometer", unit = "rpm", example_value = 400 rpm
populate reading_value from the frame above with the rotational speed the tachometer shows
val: 2850 rpm
